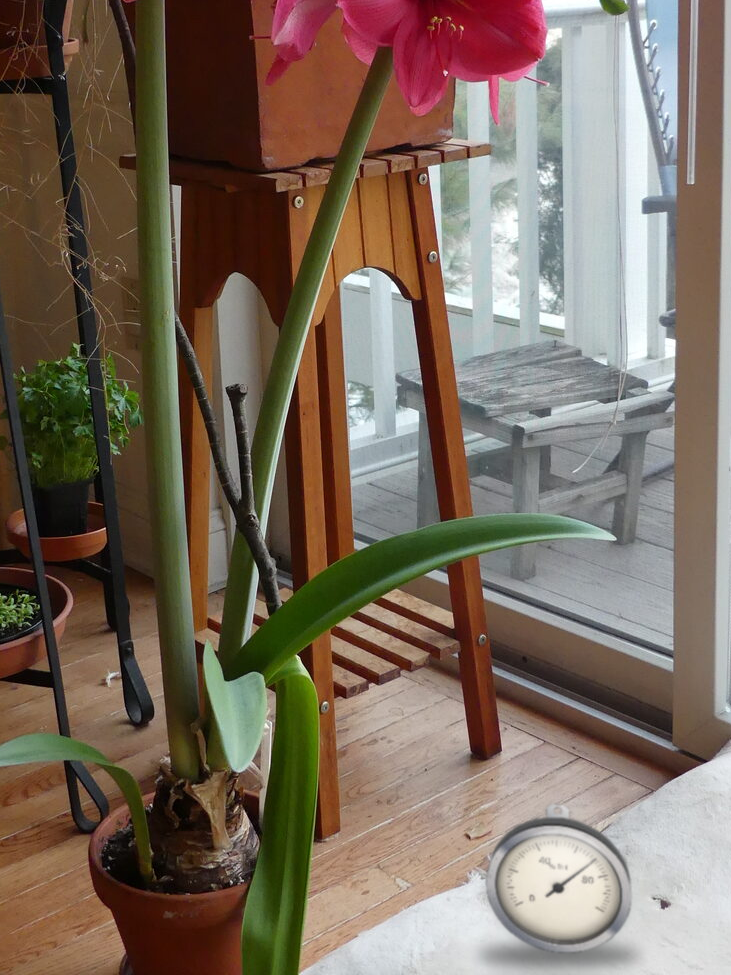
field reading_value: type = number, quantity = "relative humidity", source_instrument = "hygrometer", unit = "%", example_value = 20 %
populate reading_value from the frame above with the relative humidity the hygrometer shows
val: 70 %
